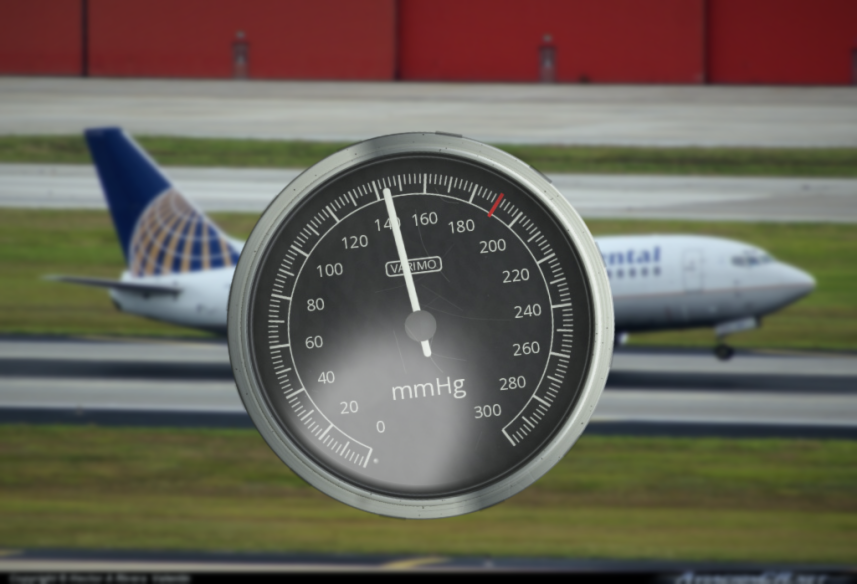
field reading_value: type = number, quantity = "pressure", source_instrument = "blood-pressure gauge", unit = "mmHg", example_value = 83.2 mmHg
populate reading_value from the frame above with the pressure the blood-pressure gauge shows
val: 144 mmHg
